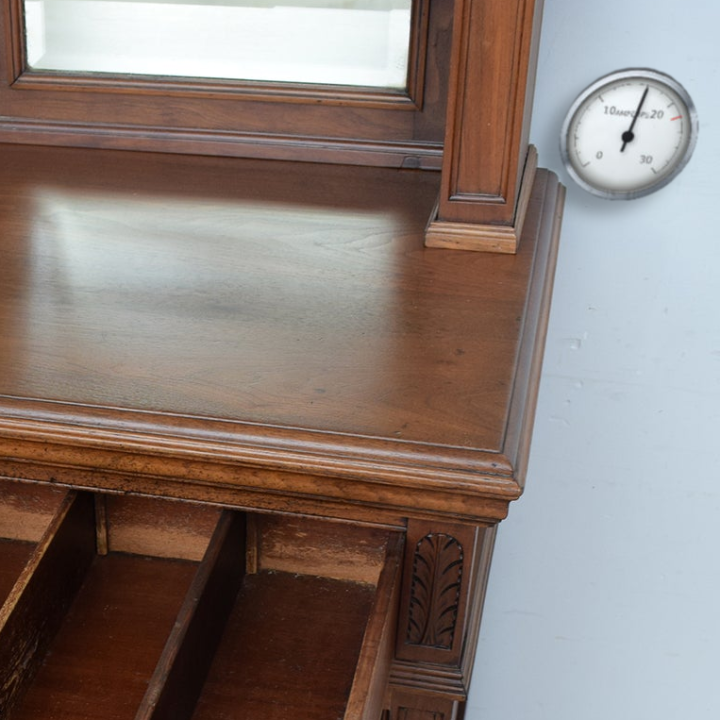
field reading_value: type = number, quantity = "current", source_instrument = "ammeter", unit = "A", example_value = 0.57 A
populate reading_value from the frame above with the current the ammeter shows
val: 16 A
